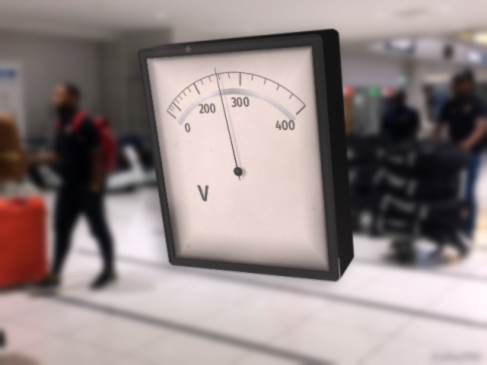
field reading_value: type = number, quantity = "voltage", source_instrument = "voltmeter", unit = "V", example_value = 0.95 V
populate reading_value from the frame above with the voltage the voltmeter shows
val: 260 V
